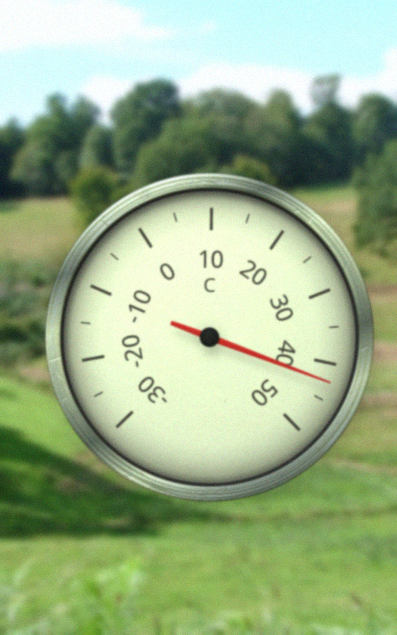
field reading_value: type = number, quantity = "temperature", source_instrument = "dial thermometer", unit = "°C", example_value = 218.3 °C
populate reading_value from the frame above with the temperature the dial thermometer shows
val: 42.5 °C
